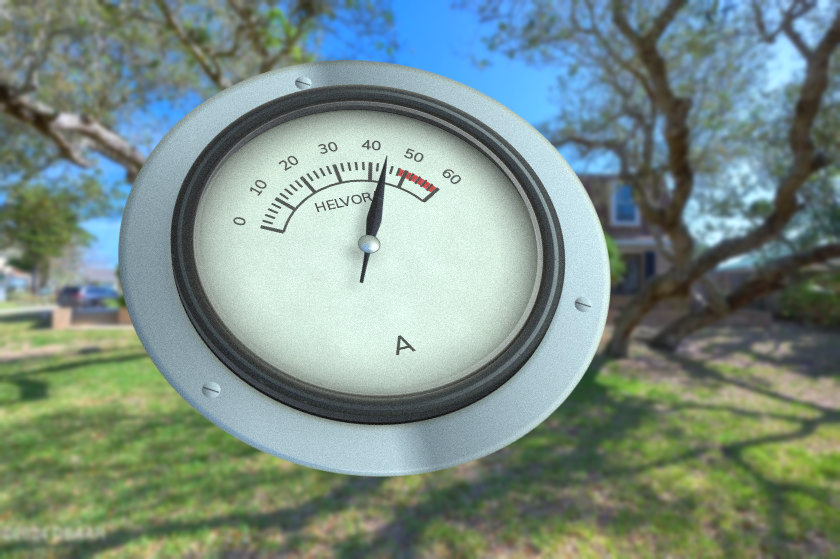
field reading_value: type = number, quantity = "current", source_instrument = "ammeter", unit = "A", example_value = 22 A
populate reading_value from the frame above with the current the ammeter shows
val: 44 A
